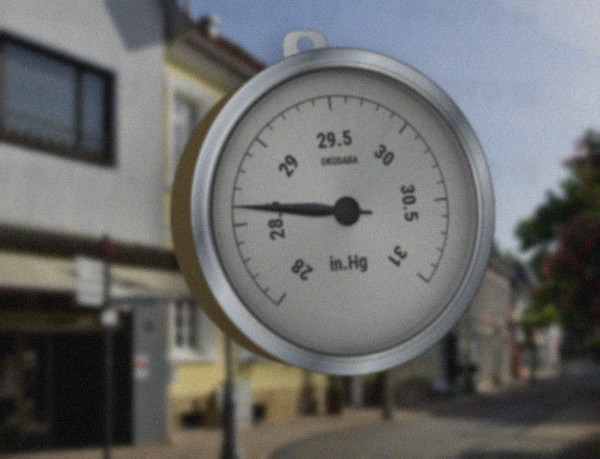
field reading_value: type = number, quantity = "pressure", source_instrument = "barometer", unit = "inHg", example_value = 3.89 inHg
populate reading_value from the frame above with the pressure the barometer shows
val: 28.6 inHg
